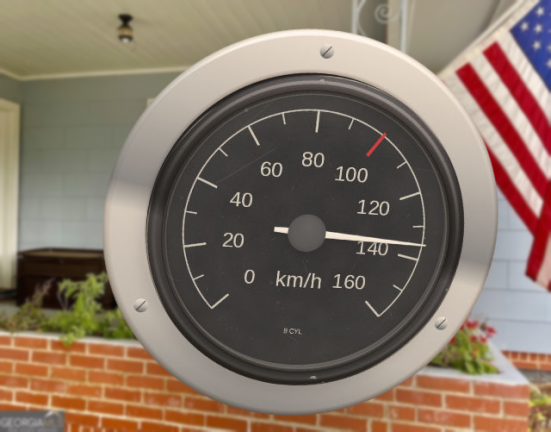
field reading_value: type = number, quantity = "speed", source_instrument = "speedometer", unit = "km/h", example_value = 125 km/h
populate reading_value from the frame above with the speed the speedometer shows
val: 135 km/h
